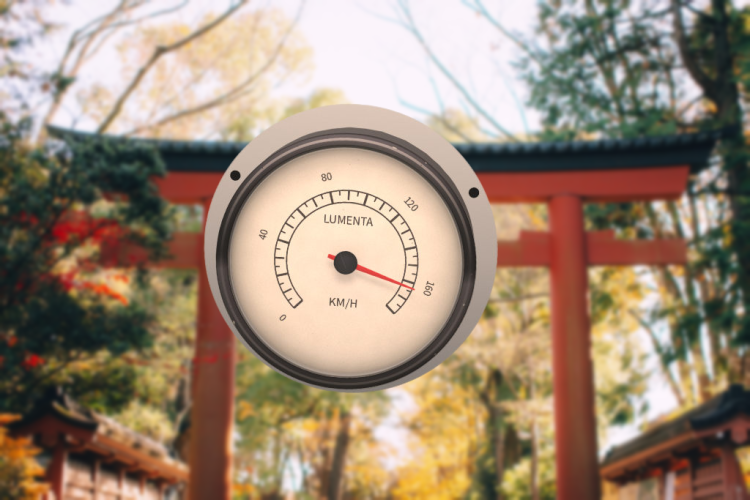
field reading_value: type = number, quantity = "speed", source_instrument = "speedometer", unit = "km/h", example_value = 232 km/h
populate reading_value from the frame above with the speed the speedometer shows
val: 162.5 km/h
